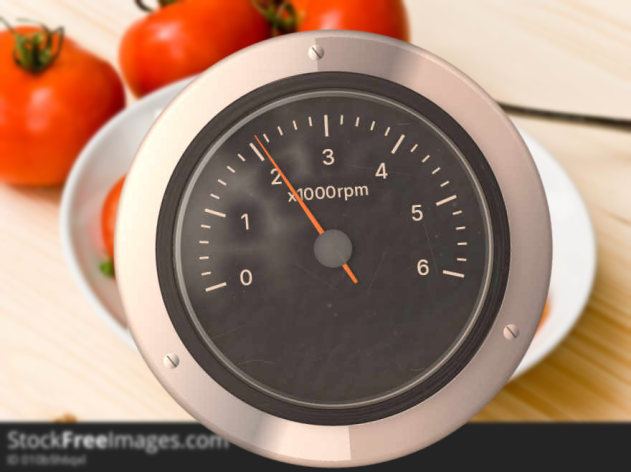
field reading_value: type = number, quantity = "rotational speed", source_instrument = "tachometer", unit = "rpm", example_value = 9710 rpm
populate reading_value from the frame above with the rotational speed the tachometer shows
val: 2100 rpm
